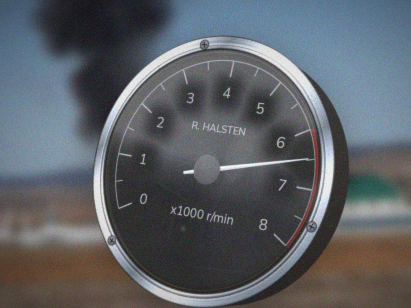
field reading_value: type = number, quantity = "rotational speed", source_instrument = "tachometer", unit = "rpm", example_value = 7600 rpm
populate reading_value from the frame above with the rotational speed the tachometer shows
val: 6500 rpm
